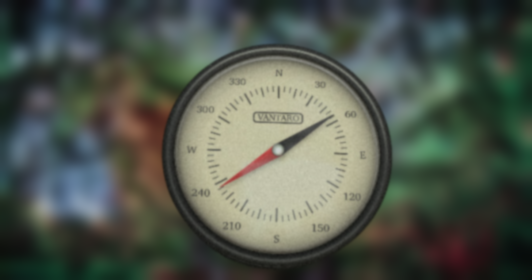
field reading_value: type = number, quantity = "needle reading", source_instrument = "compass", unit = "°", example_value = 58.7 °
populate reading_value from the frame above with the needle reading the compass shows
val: 235 °
